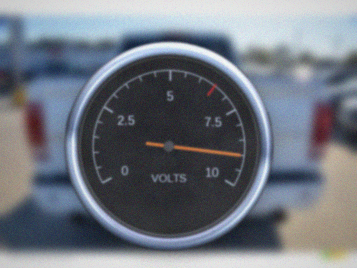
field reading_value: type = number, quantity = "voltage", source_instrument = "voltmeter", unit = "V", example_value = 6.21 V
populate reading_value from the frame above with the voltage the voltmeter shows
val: 9 V
